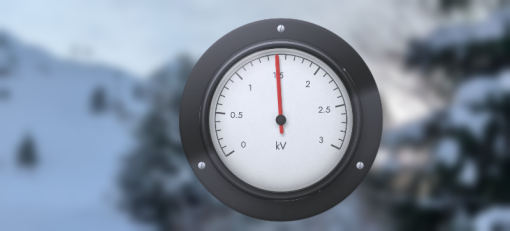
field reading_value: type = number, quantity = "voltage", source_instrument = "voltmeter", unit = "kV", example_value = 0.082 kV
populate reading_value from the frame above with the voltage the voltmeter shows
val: 1.5 kV
